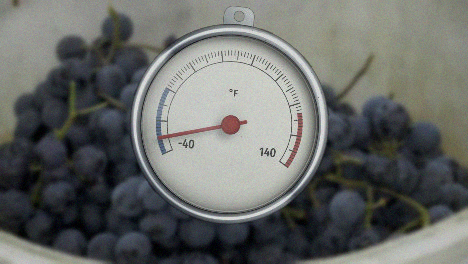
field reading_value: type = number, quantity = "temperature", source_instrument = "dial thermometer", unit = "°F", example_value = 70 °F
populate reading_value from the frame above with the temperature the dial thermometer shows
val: -30 °F
